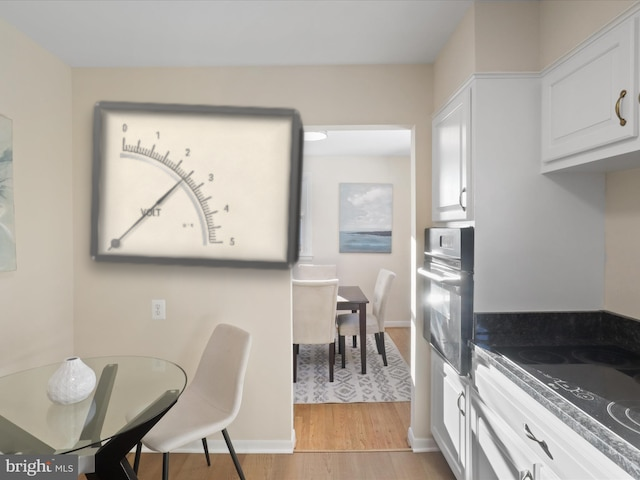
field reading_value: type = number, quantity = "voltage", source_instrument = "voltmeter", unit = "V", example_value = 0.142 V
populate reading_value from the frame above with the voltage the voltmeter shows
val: 2.5 V
